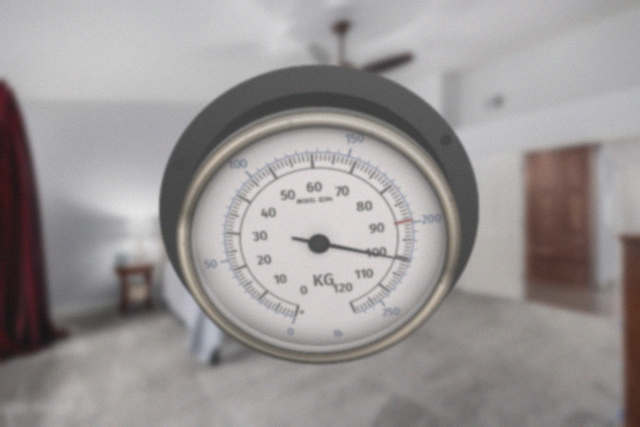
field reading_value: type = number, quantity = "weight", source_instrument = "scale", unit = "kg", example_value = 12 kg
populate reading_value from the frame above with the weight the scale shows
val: 100 kg
